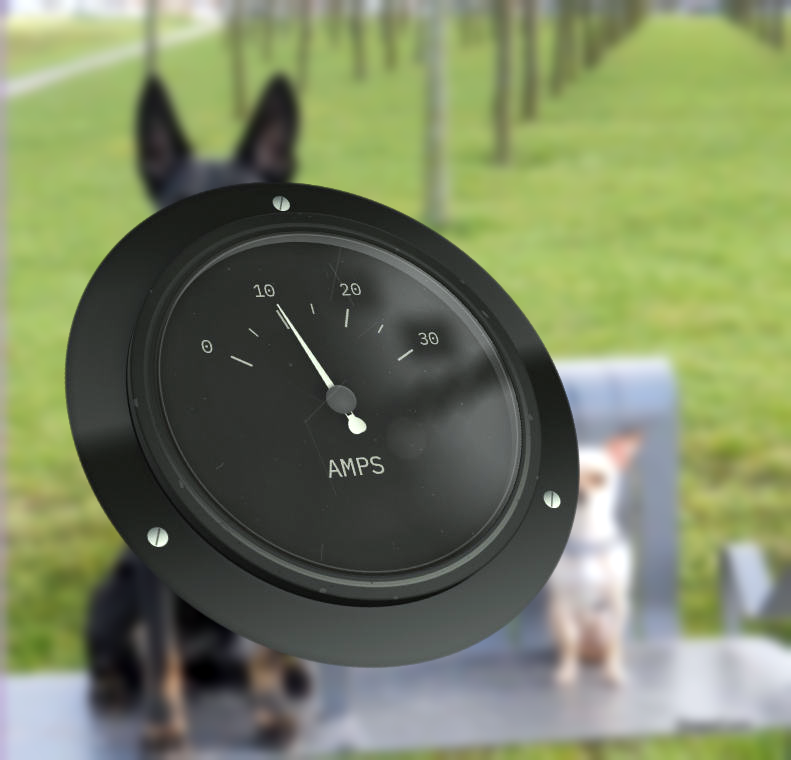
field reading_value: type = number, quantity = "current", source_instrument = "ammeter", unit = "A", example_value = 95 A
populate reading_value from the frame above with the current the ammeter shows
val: 10 A
